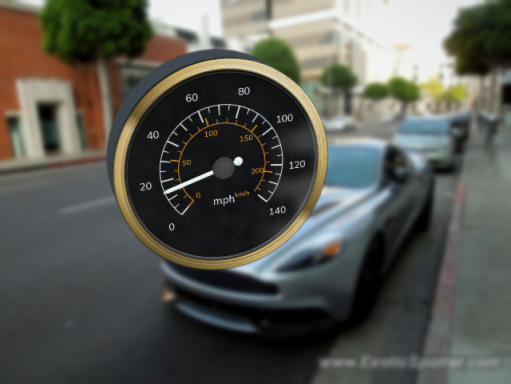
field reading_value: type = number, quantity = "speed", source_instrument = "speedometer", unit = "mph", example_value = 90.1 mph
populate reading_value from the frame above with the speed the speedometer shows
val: 15 mph
